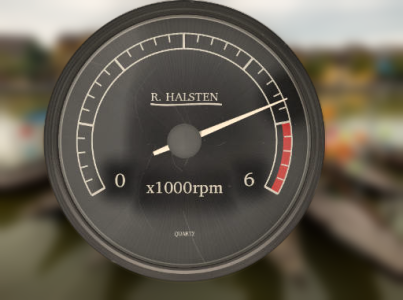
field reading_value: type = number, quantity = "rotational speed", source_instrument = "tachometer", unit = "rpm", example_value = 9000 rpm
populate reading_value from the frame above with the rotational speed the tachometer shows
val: 4700 rpm
